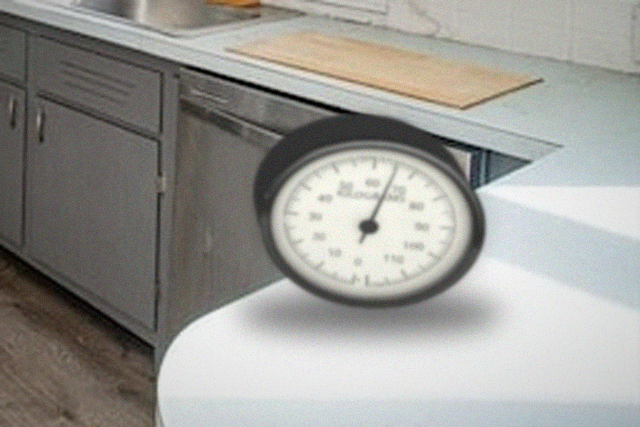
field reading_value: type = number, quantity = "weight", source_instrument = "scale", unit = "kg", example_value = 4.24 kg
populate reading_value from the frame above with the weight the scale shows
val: 65 kg
